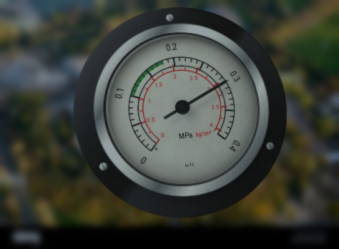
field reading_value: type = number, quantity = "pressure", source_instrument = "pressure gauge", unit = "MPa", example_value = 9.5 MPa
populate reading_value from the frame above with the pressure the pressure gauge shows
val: 0.3 MPa
